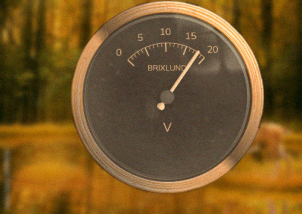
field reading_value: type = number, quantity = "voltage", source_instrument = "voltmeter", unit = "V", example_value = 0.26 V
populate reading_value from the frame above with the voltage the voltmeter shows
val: 18 V
